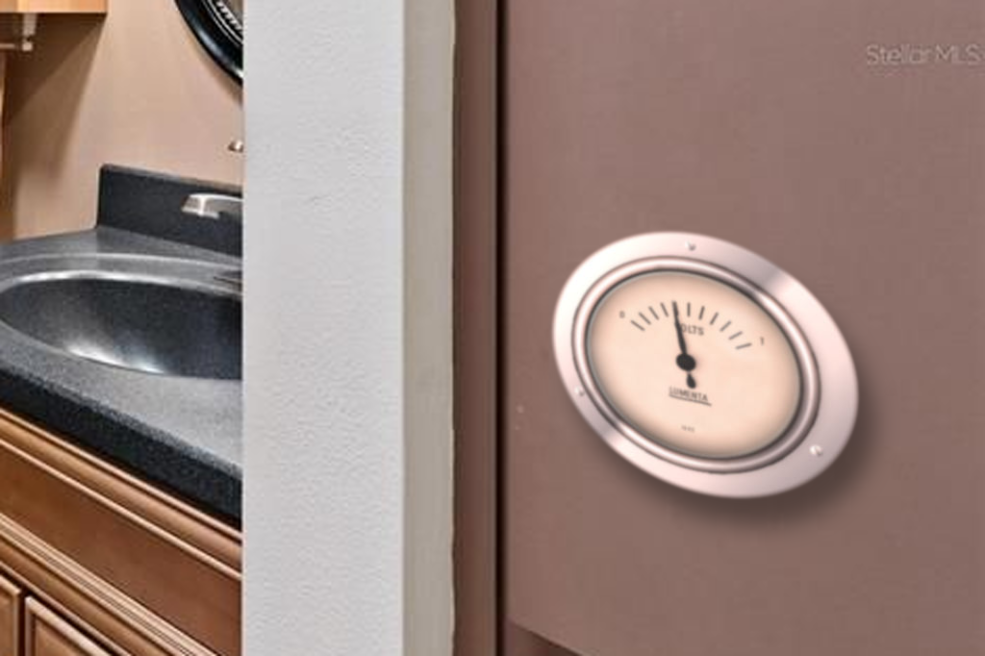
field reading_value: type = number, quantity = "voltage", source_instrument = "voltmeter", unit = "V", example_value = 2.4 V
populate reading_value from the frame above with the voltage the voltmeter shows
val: 0.4 V
